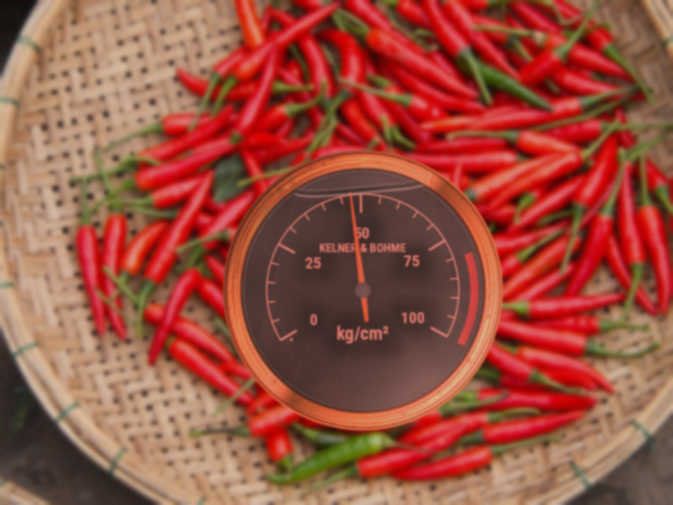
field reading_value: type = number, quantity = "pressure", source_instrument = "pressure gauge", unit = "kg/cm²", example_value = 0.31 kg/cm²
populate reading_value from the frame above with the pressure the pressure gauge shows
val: 47.5 kg/cm²
